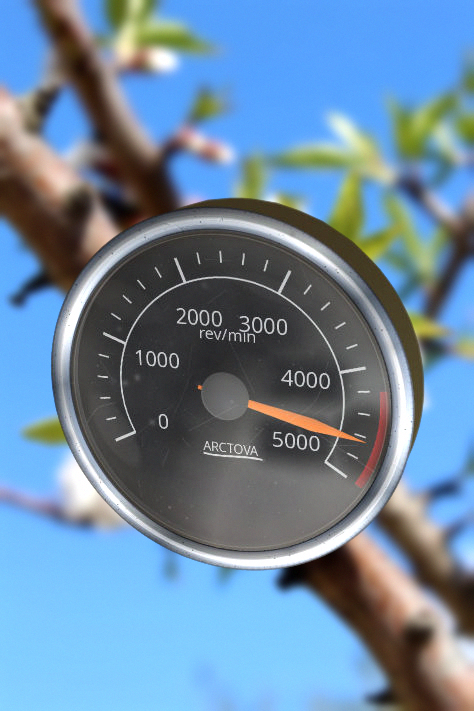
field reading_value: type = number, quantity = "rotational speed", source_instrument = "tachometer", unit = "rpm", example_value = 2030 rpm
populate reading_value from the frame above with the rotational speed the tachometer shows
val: 4600 rpm
